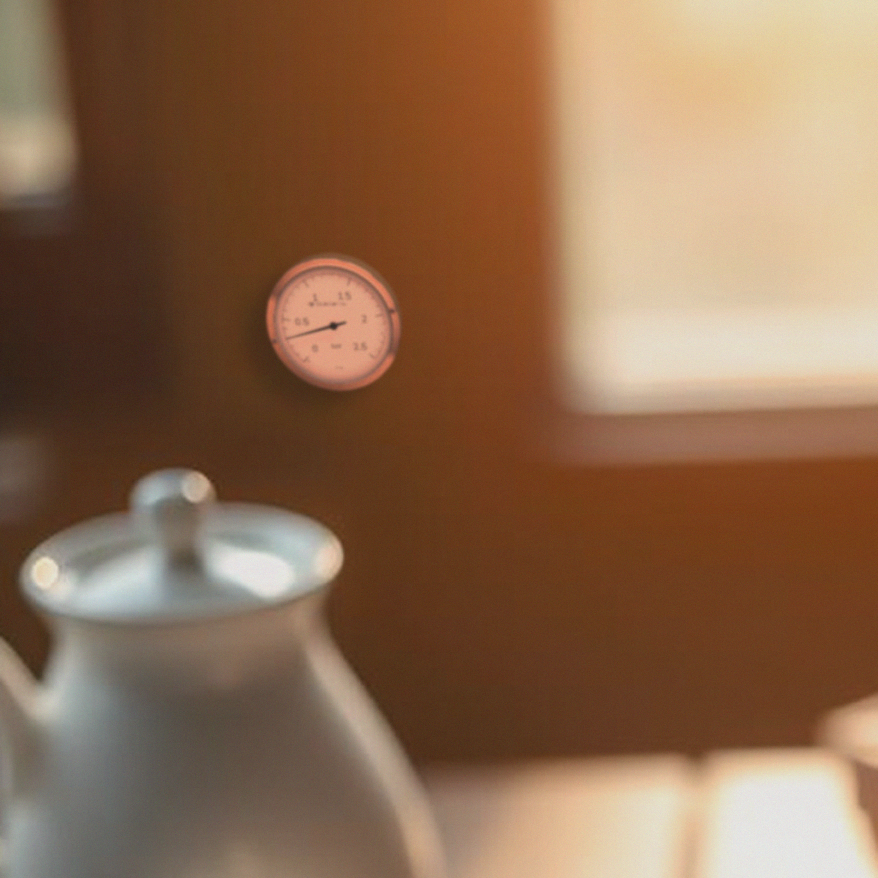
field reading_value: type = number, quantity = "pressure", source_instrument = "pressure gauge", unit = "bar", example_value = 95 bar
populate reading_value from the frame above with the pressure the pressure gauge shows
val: 0.3 bar
